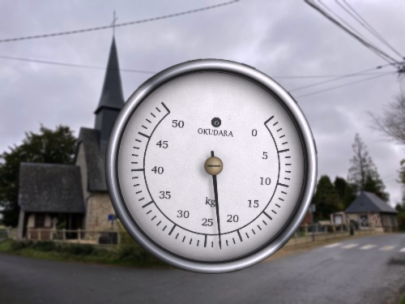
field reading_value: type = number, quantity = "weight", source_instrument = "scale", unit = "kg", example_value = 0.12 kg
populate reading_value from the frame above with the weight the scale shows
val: 23 kg
